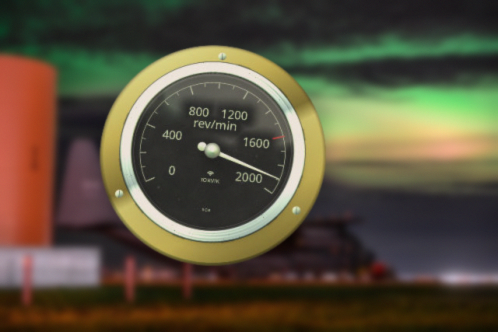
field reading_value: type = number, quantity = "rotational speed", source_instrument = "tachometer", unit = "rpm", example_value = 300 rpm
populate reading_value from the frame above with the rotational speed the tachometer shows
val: 1900 rpm
